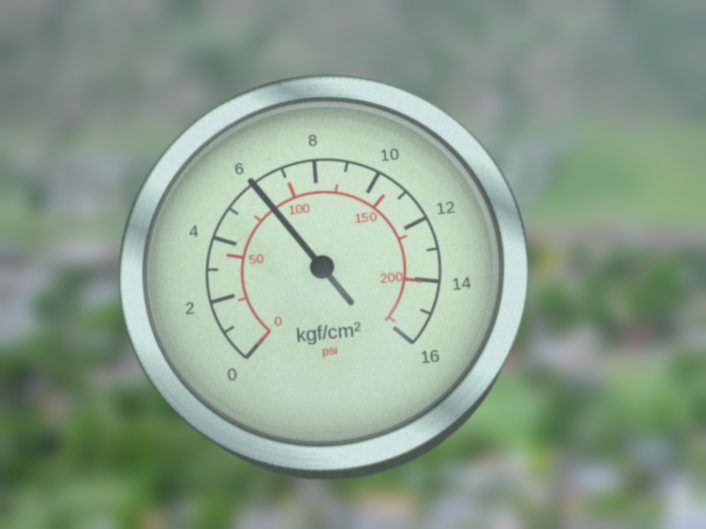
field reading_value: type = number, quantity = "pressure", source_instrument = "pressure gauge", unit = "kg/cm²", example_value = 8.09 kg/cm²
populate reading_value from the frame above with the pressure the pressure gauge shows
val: 6 kg/cm²
